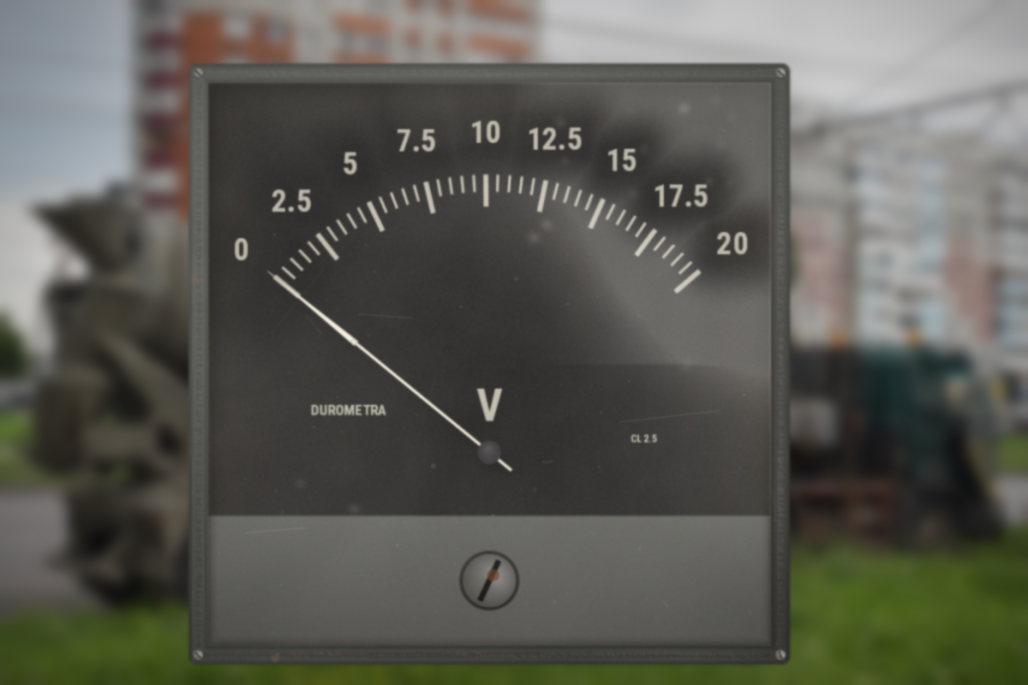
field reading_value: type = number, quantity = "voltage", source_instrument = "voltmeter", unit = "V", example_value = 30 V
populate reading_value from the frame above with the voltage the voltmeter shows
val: 0 V
